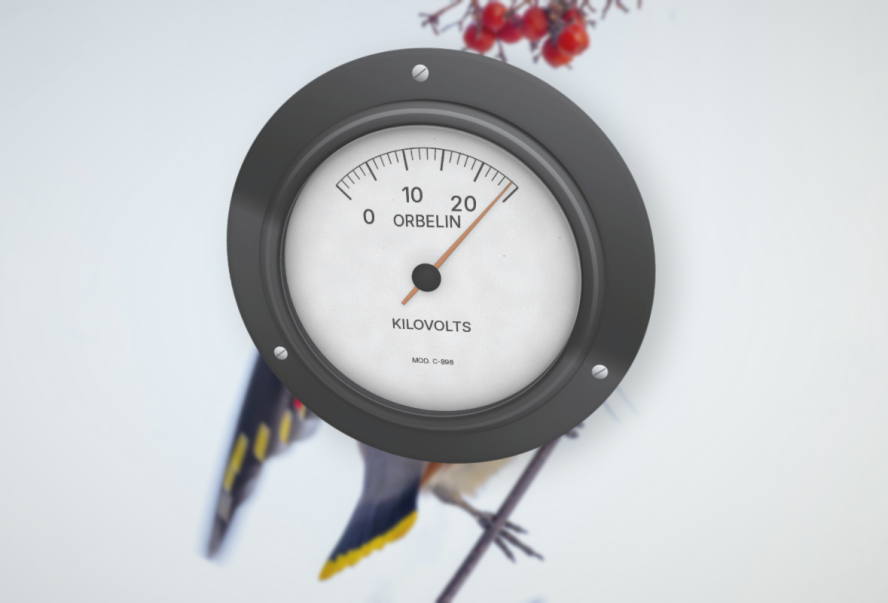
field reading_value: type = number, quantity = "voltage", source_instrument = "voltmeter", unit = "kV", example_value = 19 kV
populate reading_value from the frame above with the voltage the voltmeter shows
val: 24 kV
